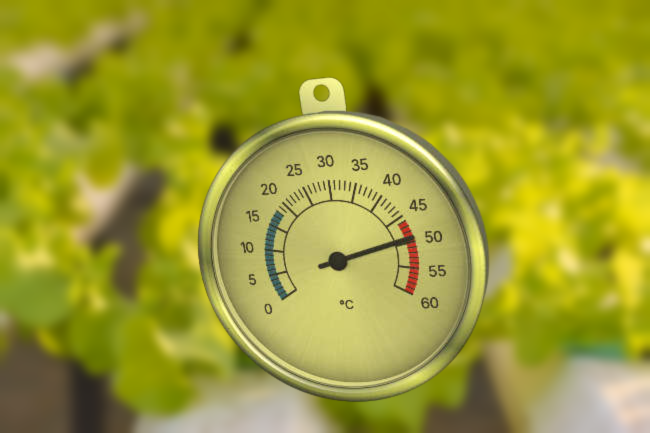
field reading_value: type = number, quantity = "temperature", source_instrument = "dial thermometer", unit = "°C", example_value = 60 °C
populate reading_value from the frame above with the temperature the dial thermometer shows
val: 49 °C
